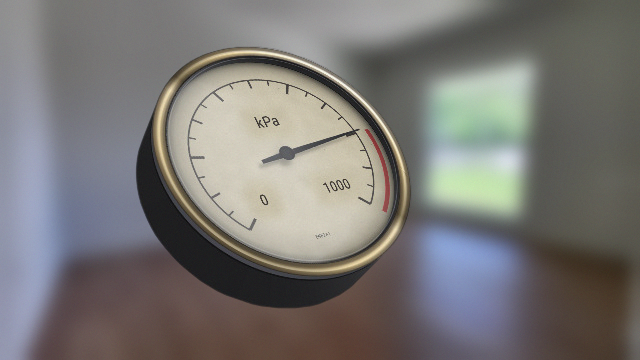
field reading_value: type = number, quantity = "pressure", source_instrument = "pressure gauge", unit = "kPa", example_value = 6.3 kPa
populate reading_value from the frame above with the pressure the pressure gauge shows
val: 800 kPa
